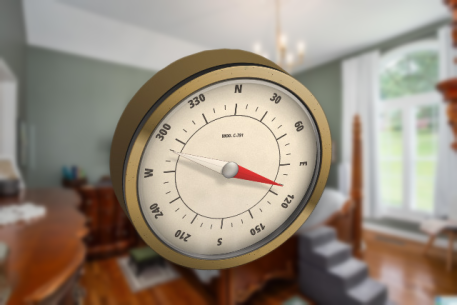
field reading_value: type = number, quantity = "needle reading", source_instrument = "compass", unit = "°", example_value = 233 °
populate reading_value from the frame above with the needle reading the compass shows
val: 110 °
